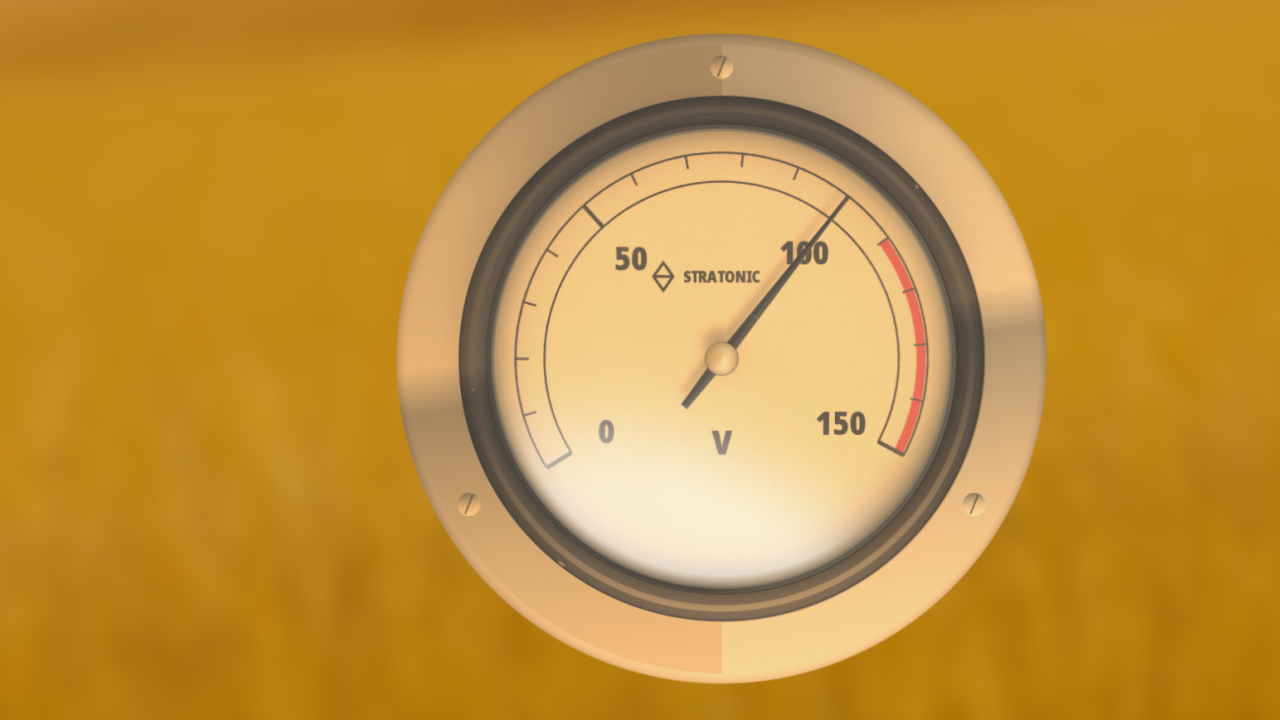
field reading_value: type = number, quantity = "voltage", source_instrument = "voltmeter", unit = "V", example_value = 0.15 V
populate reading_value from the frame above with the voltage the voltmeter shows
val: 100 V
